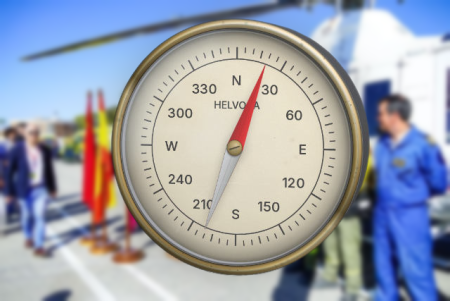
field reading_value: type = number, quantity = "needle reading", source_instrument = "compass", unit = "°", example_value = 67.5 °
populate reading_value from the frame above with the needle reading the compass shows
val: 20 °
